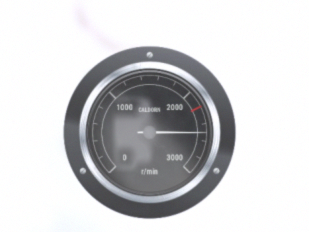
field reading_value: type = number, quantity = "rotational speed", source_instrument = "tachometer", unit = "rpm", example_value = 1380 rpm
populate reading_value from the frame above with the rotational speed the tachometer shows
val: 2500 rpm
